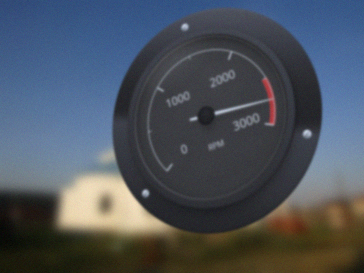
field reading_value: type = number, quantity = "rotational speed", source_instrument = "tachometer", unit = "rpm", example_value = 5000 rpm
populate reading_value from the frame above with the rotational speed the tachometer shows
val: 2750 rpm
